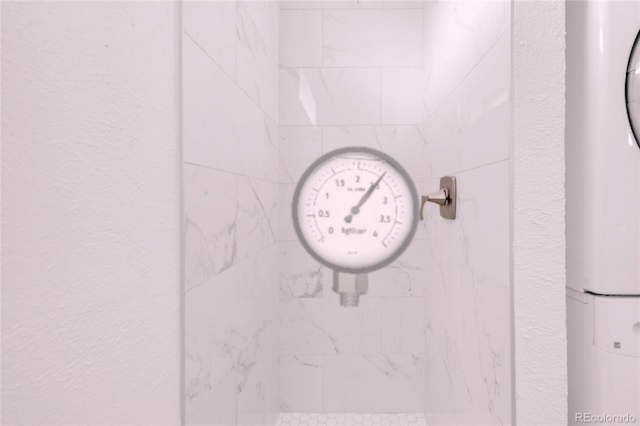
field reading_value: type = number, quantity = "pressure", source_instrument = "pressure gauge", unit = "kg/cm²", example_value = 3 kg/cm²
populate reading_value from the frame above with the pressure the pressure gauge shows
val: 2.5 kg/cm²
